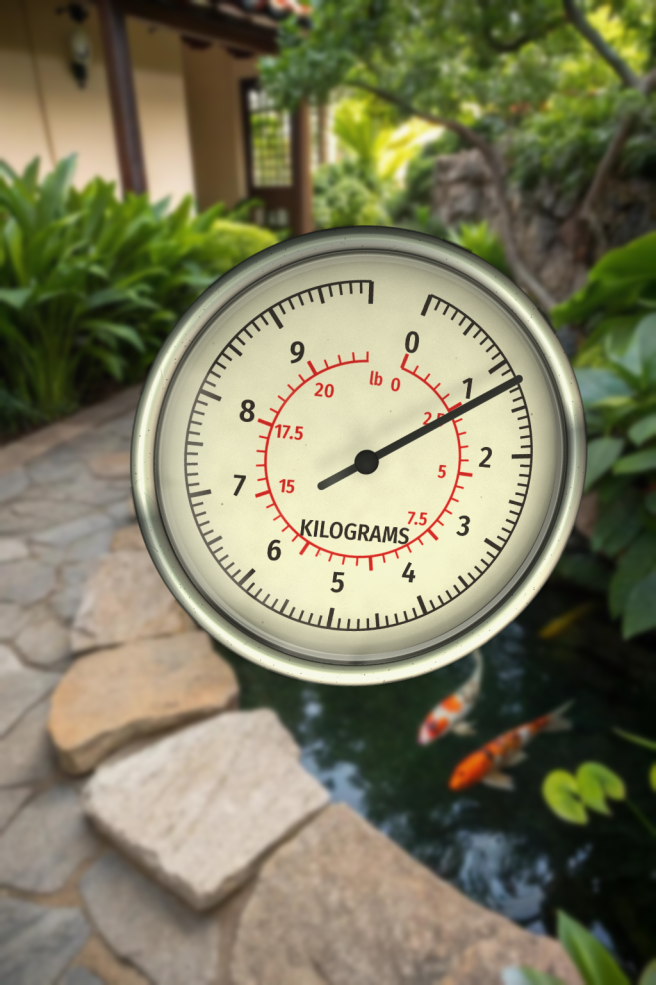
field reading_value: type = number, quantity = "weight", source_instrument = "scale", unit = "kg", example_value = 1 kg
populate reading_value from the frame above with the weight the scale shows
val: 1.2 kg
